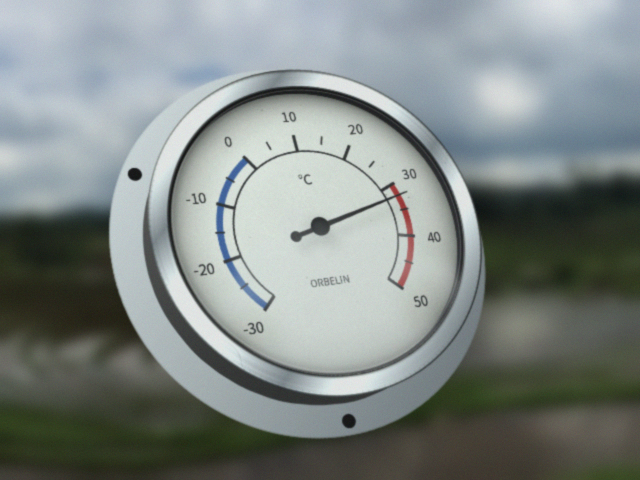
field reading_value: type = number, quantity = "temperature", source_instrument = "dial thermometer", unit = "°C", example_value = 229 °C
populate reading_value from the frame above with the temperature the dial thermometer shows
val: 32.5 °C
